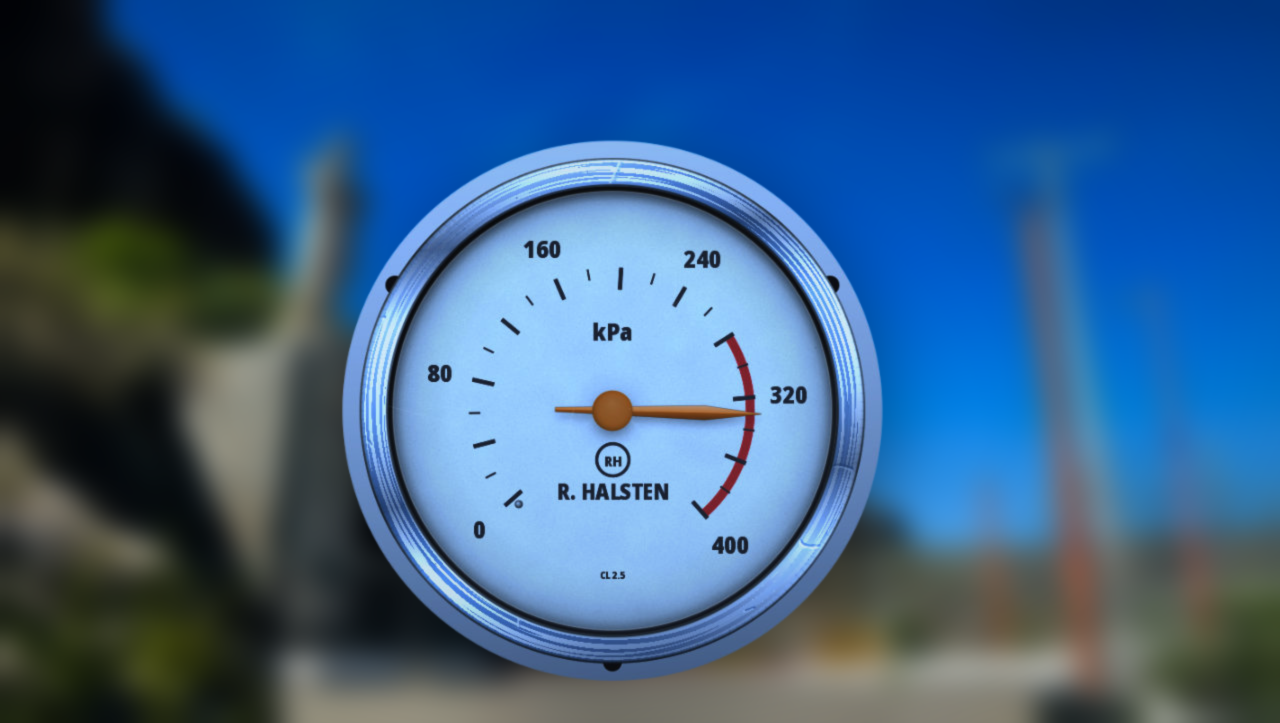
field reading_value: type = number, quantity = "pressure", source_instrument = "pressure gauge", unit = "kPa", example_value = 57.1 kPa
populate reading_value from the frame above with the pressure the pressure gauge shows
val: 330 kPa
